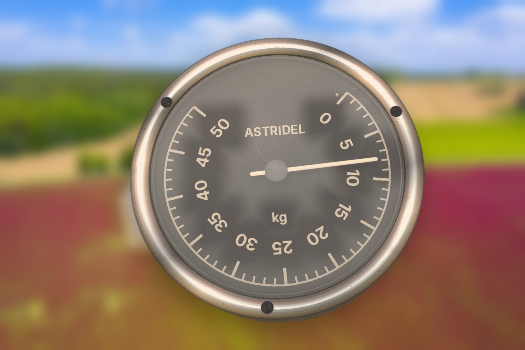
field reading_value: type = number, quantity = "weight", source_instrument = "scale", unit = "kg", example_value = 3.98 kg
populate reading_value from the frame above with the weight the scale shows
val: 8 kg
